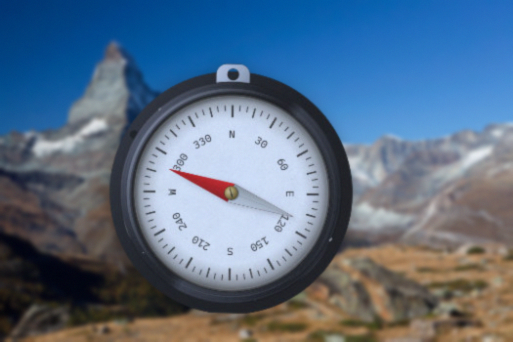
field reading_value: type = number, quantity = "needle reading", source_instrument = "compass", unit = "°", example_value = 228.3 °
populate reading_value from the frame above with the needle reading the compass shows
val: 290 °
